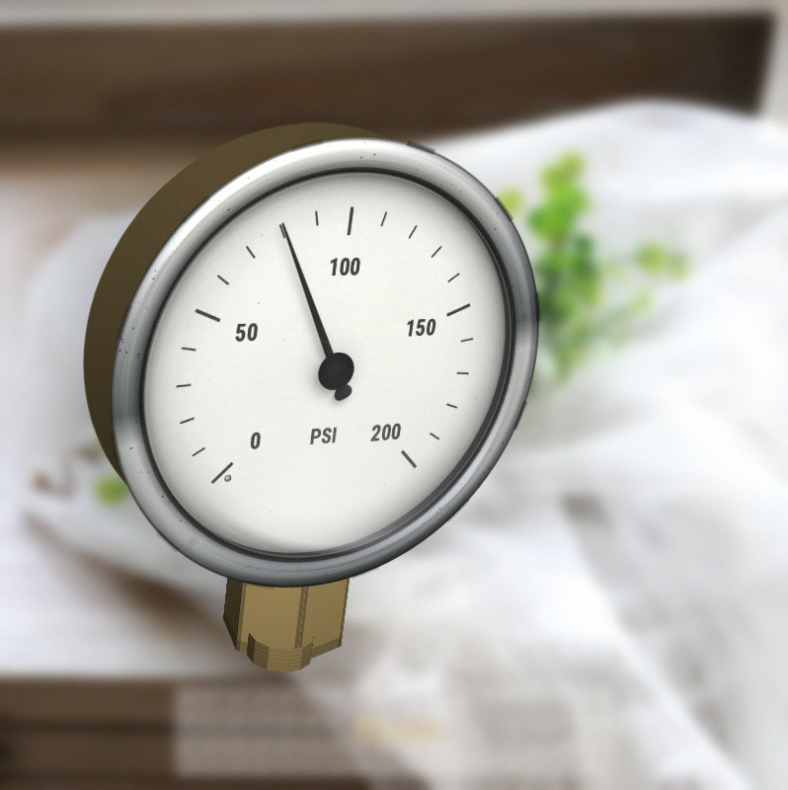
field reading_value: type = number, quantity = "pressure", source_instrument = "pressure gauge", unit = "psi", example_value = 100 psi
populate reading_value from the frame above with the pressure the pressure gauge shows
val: 80 psi
